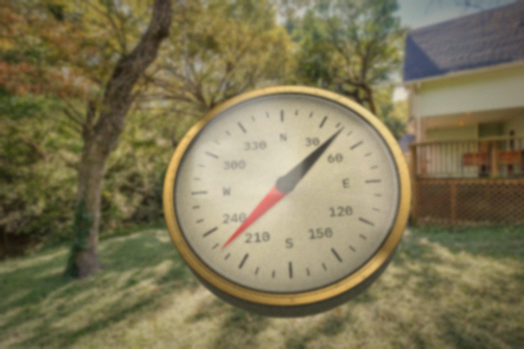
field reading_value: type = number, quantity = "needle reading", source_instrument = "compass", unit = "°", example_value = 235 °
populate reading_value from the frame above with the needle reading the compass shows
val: 225 °
